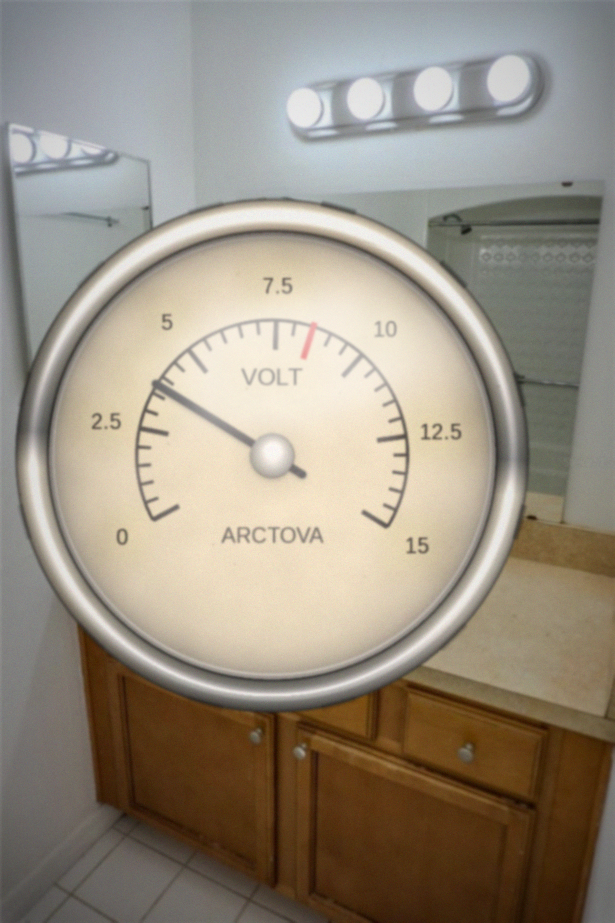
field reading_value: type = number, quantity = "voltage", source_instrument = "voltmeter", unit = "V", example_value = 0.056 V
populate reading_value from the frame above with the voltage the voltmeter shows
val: 3.75 V
